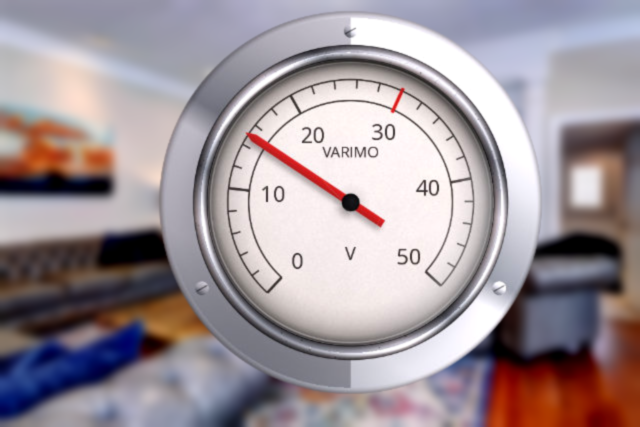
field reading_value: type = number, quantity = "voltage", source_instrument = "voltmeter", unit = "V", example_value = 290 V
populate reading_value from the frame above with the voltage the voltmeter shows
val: 15 V
